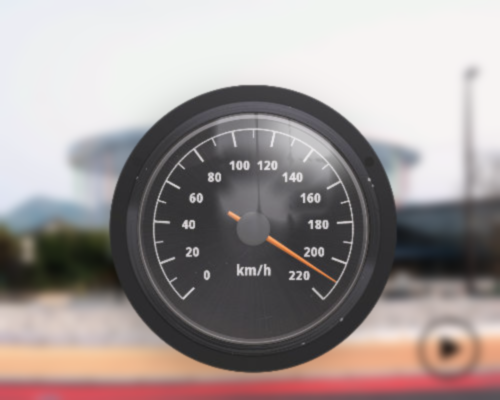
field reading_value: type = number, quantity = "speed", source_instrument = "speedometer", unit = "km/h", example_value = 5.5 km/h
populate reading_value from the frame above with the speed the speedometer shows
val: 210 km/h
